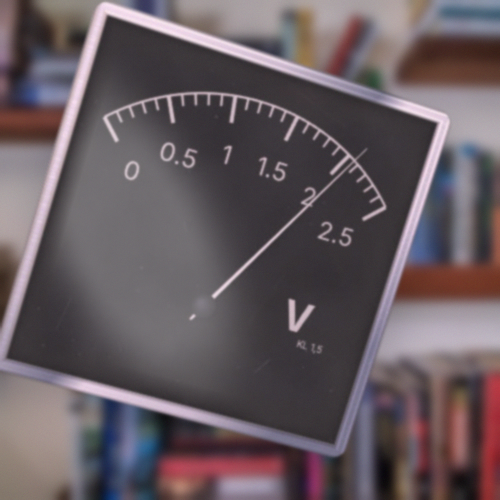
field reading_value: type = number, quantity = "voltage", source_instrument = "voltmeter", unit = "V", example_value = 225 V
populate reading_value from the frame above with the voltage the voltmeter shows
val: 2.05 V
